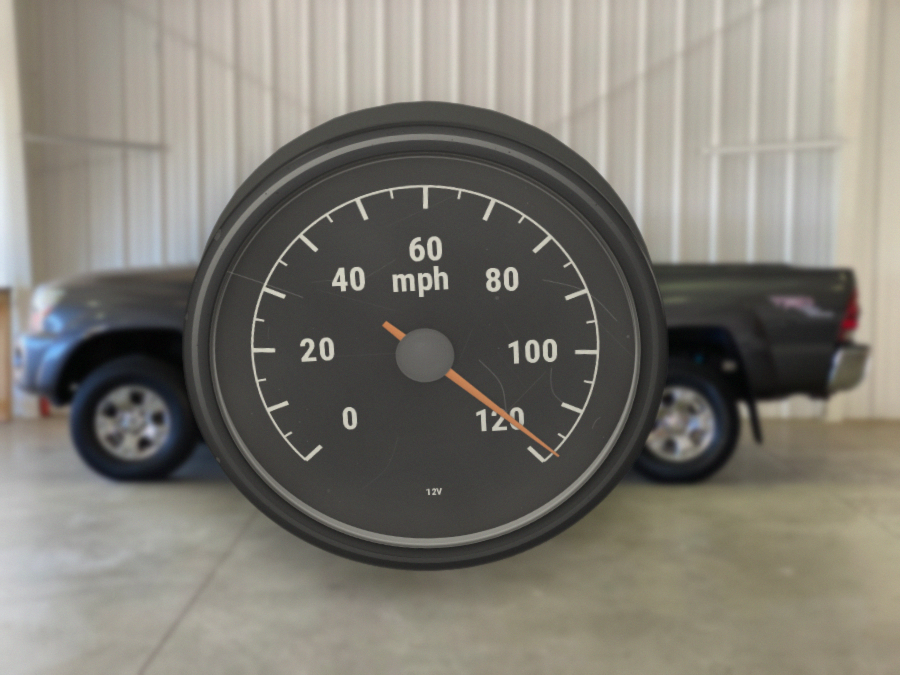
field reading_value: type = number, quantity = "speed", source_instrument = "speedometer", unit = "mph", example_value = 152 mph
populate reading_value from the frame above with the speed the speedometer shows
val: 117.5 mph
